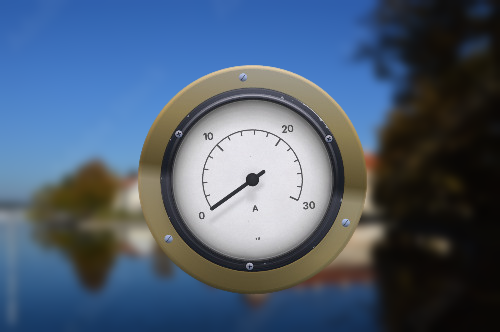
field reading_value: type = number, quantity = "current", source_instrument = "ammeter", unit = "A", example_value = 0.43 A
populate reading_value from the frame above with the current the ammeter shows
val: 0 A
